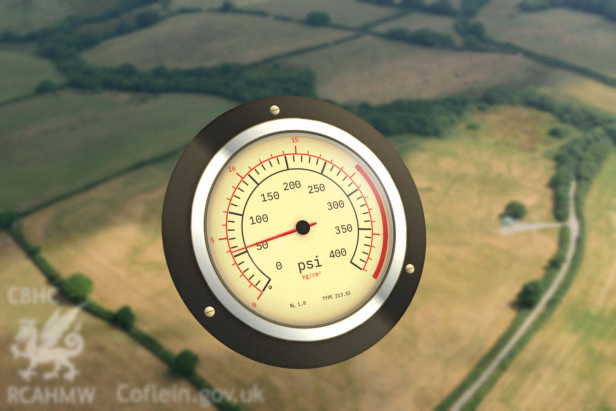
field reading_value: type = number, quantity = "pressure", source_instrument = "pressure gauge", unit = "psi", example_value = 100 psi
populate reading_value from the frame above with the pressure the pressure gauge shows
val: 55 psi
